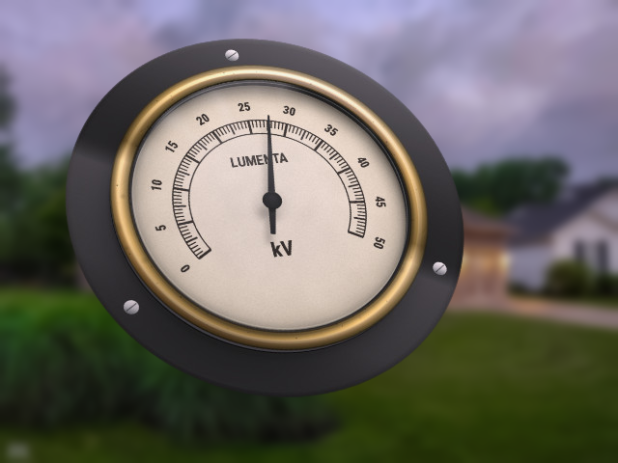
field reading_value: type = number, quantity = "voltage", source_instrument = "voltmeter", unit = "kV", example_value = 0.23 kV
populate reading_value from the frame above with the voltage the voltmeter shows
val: 27.5 kV
